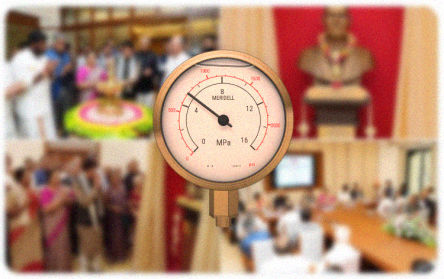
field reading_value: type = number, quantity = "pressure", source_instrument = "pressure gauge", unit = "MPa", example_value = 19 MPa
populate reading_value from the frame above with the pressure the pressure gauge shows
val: 5 MPa
